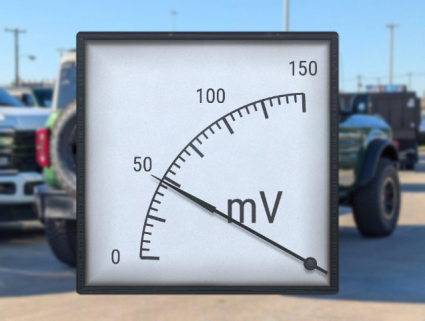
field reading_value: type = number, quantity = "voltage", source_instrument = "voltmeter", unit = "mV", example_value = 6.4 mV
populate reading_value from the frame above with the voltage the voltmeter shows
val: 47.5 mV
